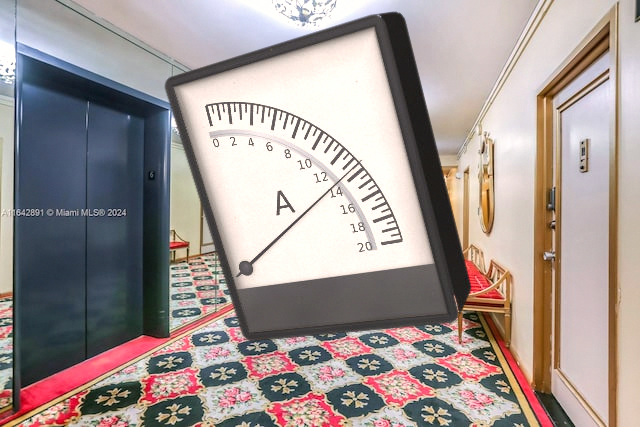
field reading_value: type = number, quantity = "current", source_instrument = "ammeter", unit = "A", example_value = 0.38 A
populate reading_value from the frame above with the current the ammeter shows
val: 13.5 A
